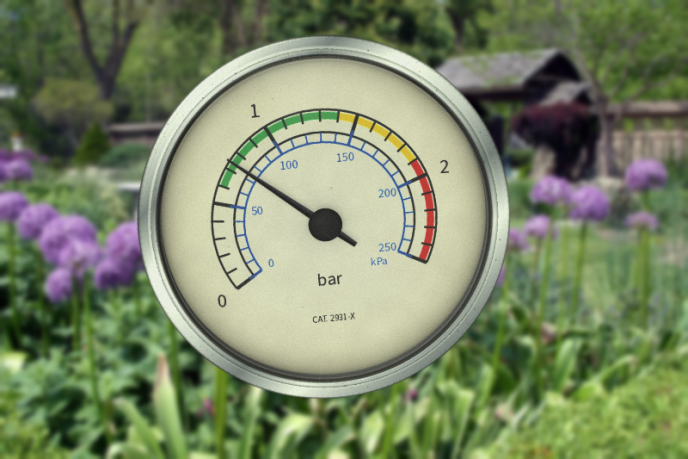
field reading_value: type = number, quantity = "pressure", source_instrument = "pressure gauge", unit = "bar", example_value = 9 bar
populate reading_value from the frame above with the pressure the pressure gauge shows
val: 0.75 bar
